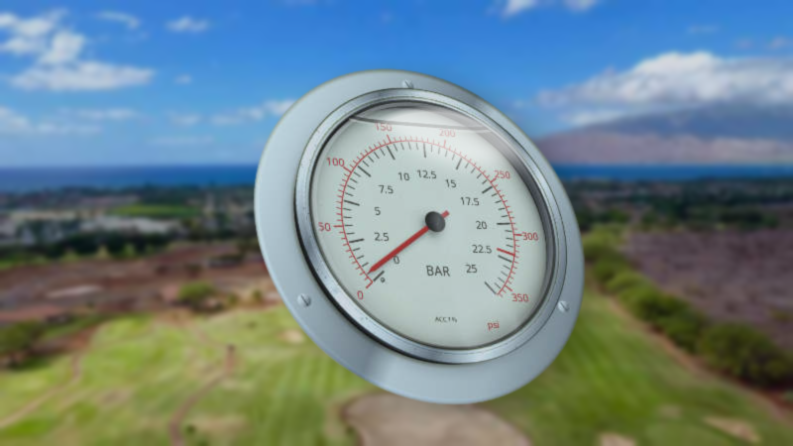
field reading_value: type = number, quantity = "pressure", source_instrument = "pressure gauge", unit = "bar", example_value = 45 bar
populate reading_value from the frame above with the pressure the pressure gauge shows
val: 0.5 bar
